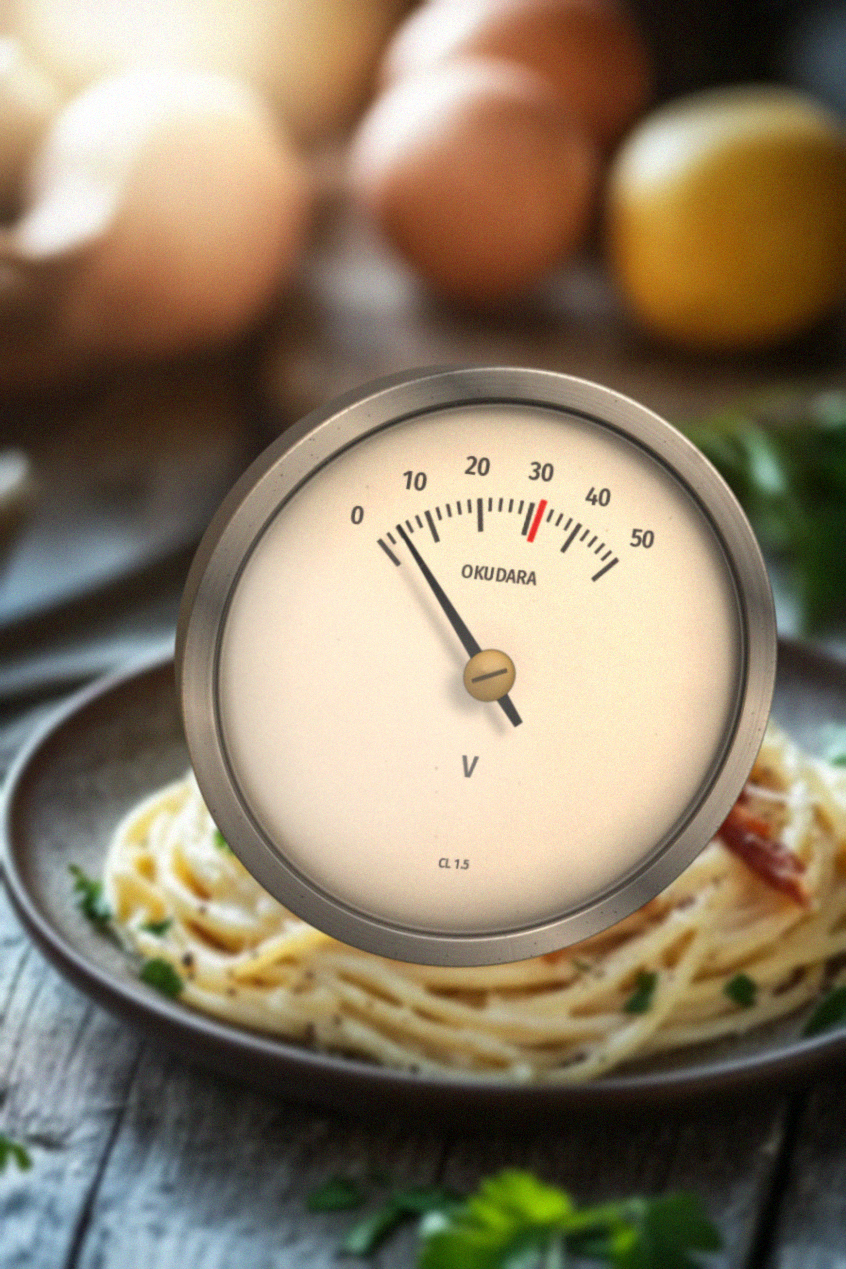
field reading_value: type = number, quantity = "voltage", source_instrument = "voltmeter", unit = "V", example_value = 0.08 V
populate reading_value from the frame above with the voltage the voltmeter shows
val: 4 V
